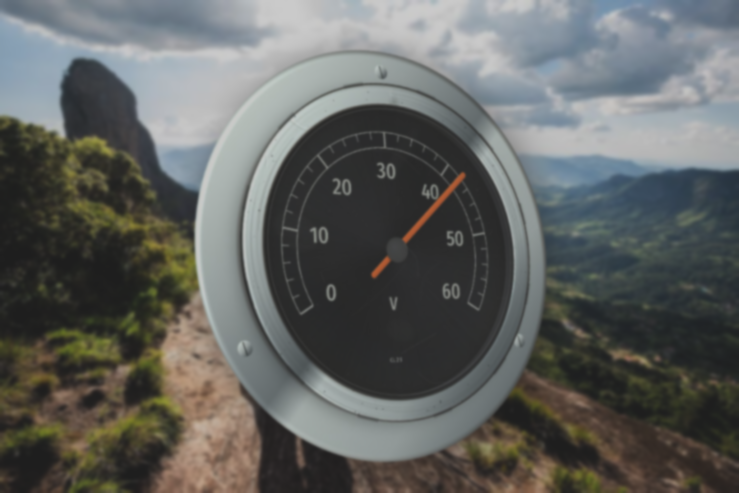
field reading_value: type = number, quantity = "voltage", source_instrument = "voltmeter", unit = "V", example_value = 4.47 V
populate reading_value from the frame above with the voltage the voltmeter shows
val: 42 V
